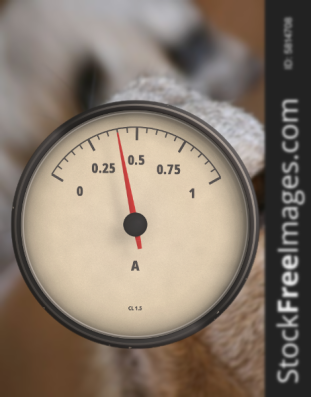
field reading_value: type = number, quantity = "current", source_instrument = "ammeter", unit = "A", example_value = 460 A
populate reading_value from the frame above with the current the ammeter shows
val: 0.4 A
